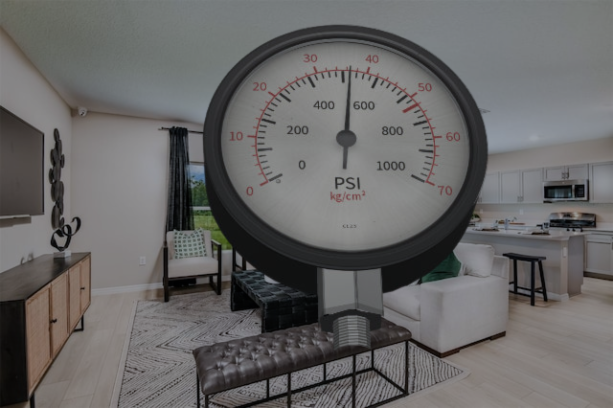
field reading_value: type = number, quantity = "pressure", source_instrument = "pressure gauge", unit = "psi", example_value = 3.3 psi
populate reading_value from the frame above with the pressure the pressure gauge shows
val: 520 psi
